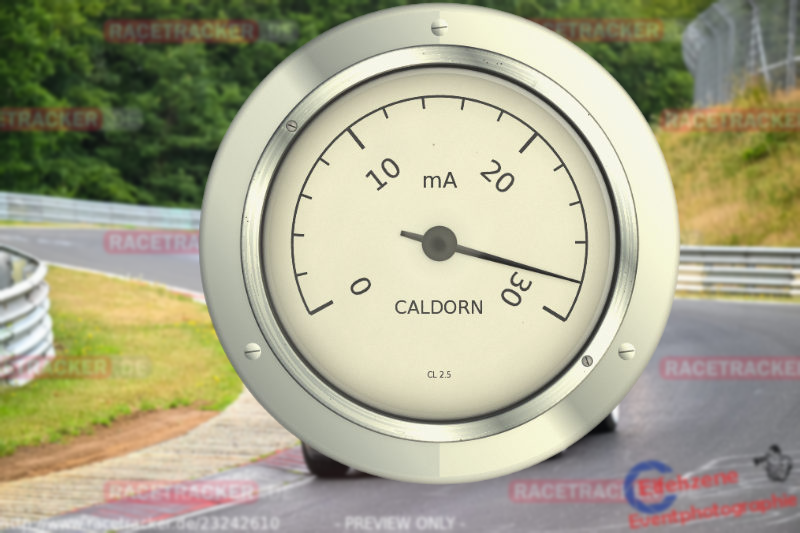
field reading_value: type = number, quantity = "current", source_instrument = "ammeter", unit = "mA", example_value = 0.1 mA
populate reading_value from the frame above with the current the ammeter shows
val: 28 mA
